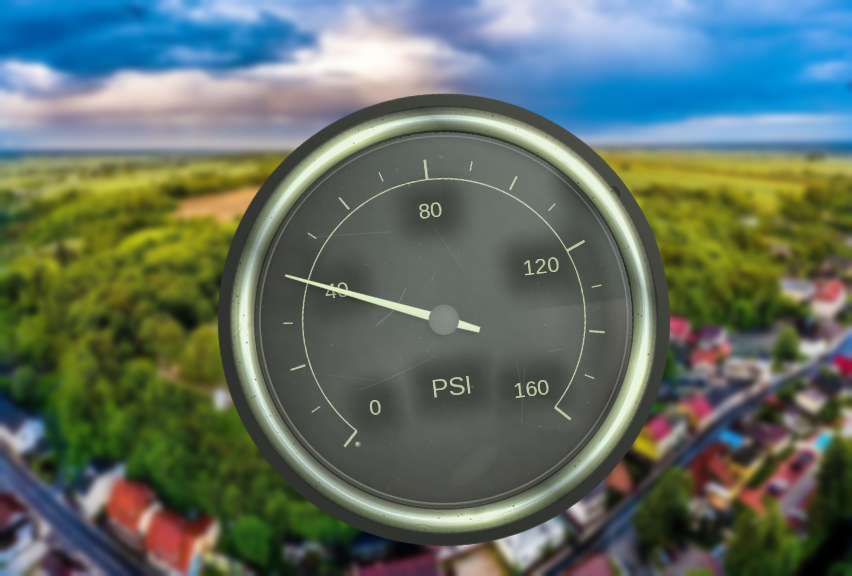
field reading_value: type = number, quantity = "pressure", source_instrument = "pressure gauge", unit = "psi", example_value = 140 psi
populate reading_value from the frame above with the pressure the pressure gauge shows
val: 40 psi
